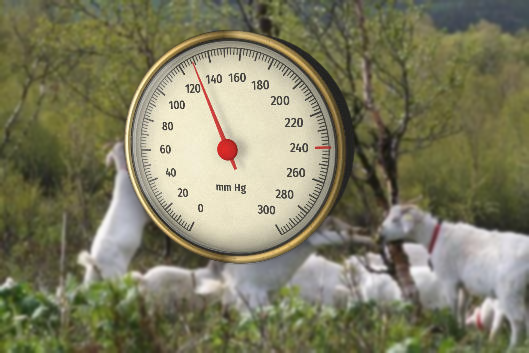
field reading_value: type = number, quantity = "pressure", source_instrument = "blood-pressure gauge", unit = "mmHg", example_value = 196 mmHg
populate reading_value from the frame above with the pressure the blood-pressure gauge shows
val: 130 mmHg
